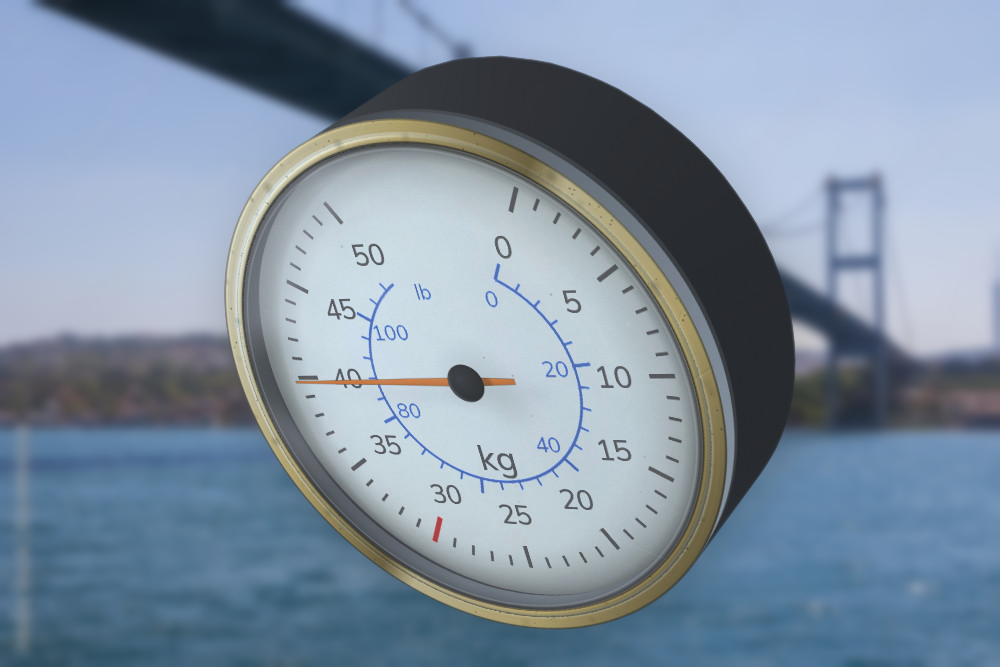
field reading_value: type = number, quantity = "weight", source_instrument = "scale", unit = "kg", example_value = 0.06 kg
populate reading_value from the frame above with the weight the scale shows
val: 40 kg
